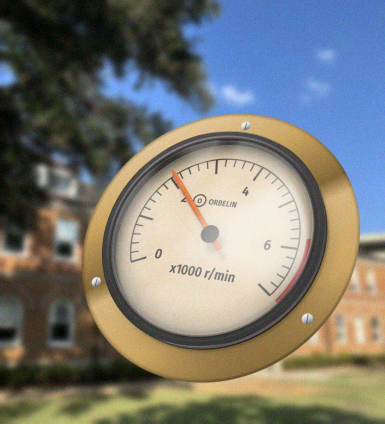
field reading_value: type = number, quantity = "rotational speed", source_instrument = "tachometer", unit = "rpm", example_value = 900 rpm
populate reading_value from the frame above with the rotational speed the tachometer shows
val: 2100 rpm
